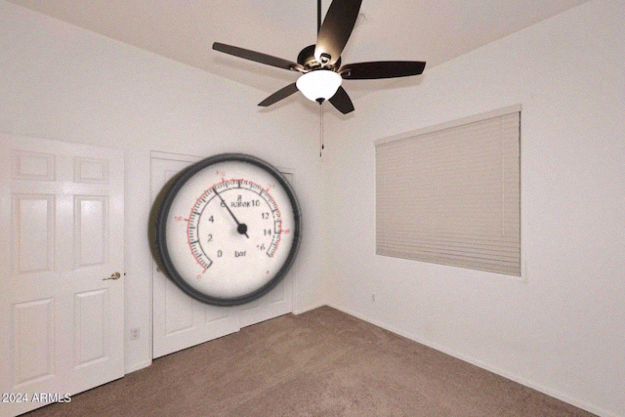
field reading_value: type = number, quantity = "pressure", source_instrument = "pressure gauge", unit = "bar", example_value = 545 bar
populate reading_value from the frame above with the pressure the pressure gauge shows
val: 6 bar
